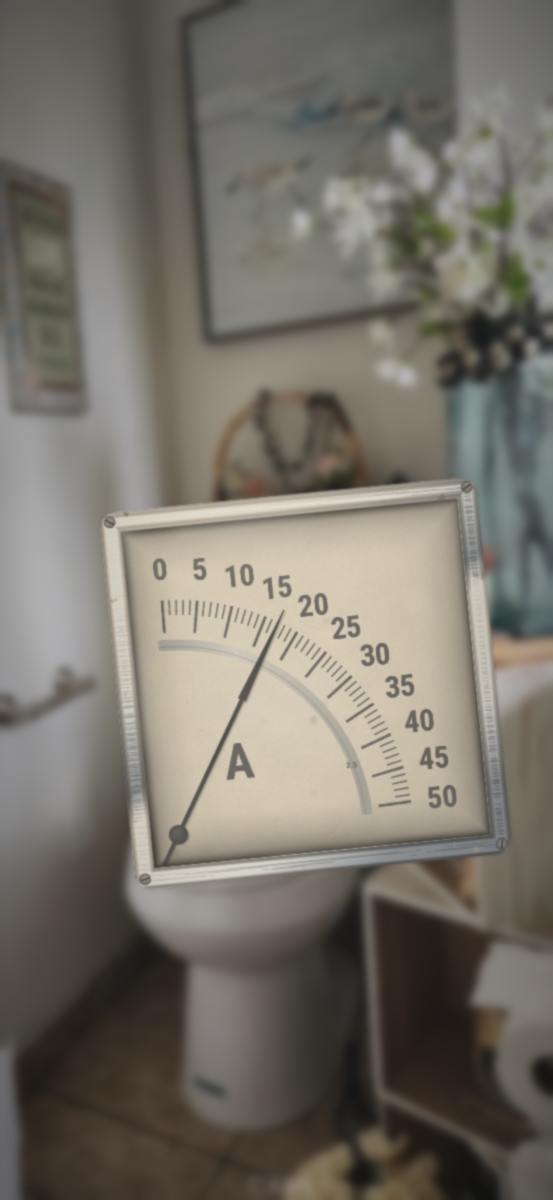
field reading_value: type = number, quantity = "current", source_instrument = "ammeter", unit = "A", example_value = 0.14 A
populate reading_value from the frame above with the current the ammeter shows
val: 17 A
